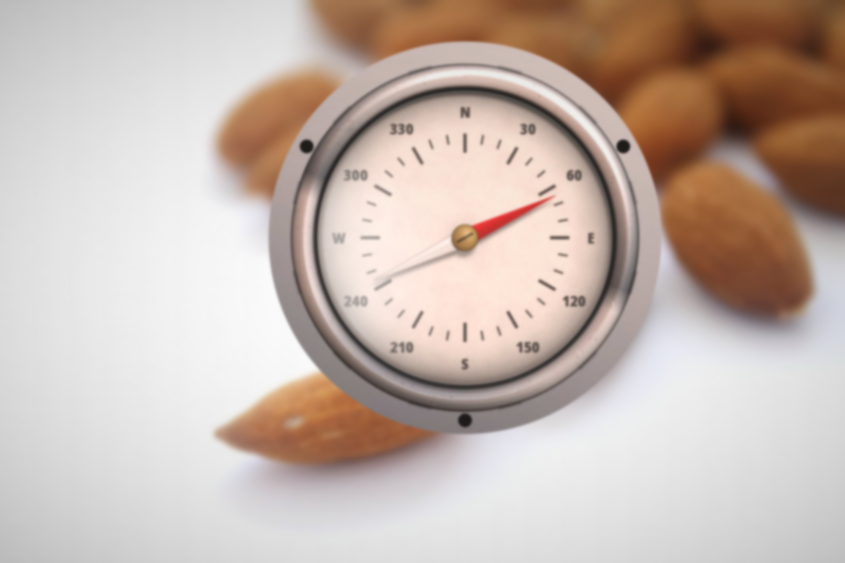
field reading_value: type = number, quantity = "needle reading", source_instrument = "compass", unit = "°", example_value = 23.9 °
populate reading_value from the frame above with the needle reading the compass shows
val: 65 °
